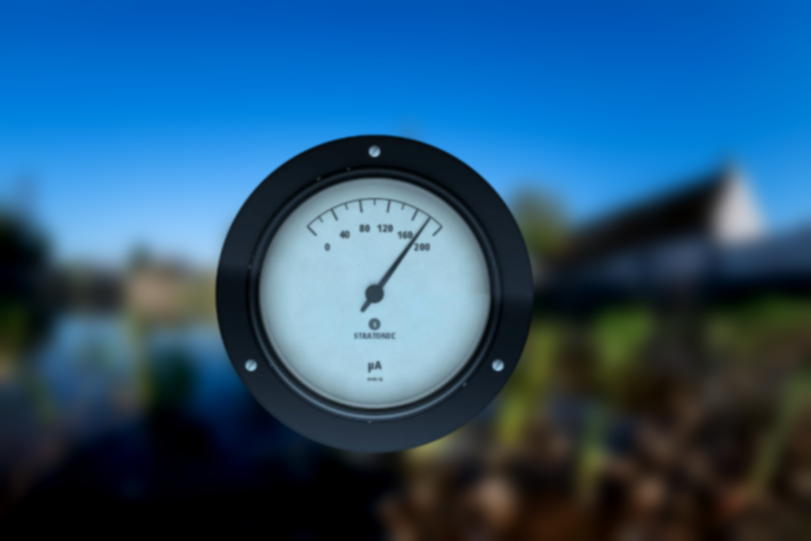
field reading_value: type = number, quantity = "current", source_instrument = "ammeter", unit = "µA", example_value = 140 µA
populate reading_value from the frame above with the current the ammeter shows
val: 180 µA
